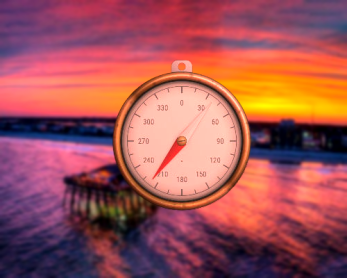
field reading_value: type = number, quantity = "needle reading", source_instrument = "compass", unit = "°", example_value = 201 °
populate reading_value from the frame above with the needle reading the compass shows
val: 217.5 °
